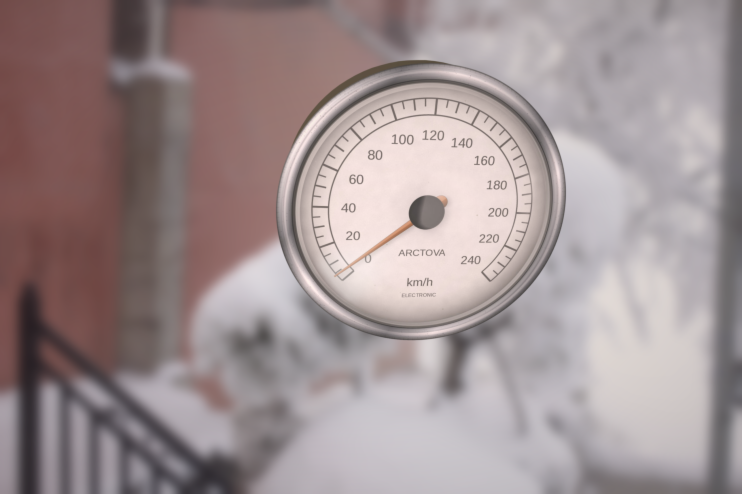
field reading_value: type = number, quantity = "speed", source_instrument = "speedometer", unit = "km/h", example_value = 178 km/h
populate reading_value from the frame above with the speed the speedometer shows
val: 5 km/h
